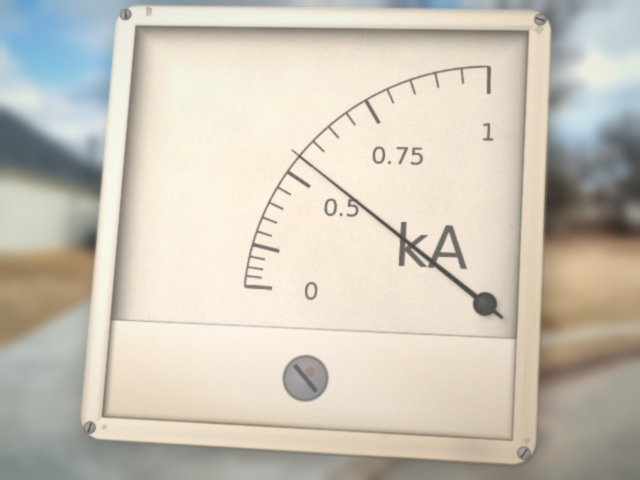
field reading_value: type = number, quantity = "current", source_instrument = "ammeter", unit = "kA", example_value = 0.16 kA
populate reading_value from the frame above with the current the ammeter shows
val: 0.55 kA
